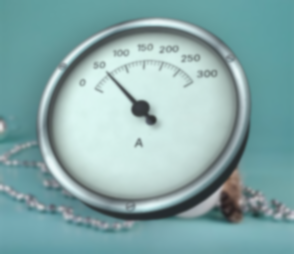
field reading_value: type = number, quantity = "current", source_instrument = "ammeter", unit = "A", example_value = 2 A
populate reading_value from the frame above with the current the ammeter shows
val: 50 A
